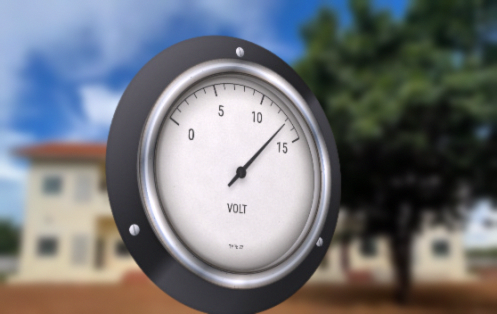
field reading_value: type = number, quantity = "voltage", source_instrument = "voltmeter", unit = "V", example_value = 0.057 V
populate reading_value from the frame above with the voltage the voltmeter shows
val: 13 V
